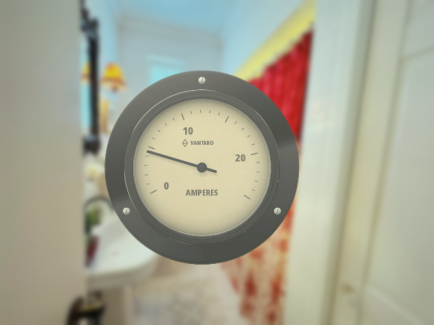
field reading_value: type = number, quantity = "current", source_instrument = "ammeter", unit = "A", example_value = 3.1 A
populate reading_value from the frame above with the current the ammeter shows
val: 4.5 A
